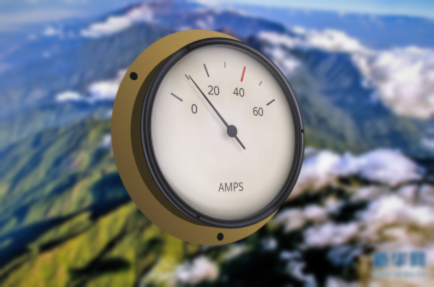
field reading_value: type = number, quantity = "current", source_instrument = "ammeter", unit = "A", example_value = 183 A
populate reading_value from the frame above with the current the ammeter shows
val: 10 A
